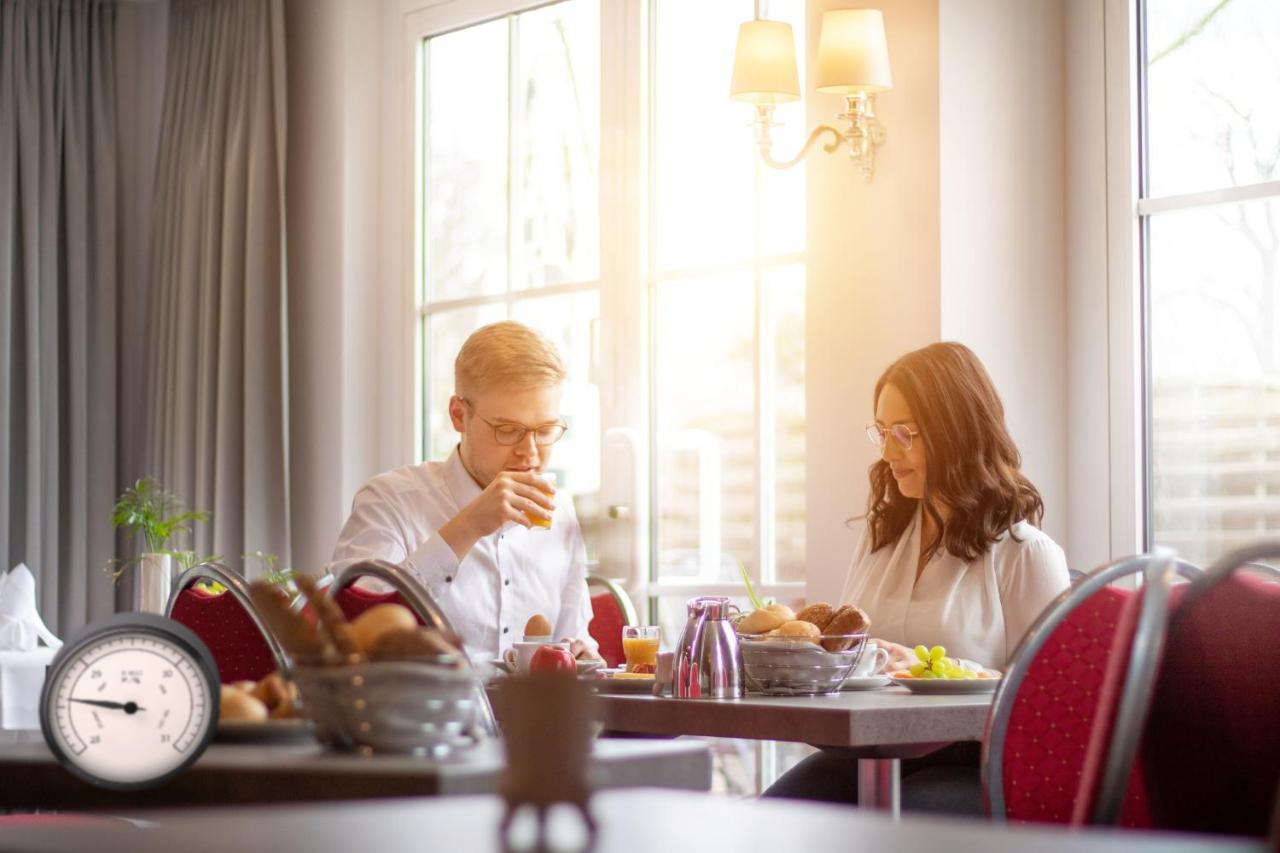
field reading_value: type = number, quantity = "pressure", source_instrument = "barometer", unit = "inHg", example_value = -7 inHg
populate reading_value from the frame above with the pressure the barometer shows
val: 28.6 inHg
